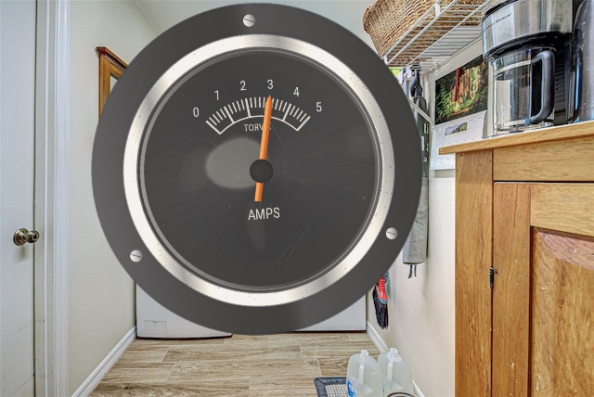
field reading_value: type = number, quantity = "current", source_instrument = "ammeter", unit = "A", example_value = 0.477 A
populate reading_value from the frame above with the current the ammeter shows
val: 3 A
